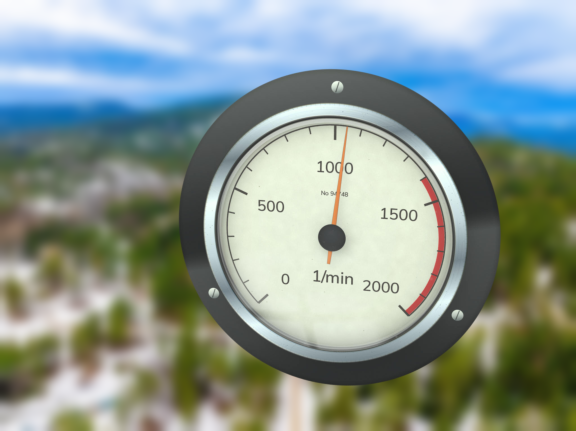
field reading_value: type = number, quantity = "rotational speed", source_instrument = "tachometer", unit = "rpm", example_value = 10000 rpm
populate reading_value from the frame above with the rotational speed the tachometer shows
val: 1050 rpm
